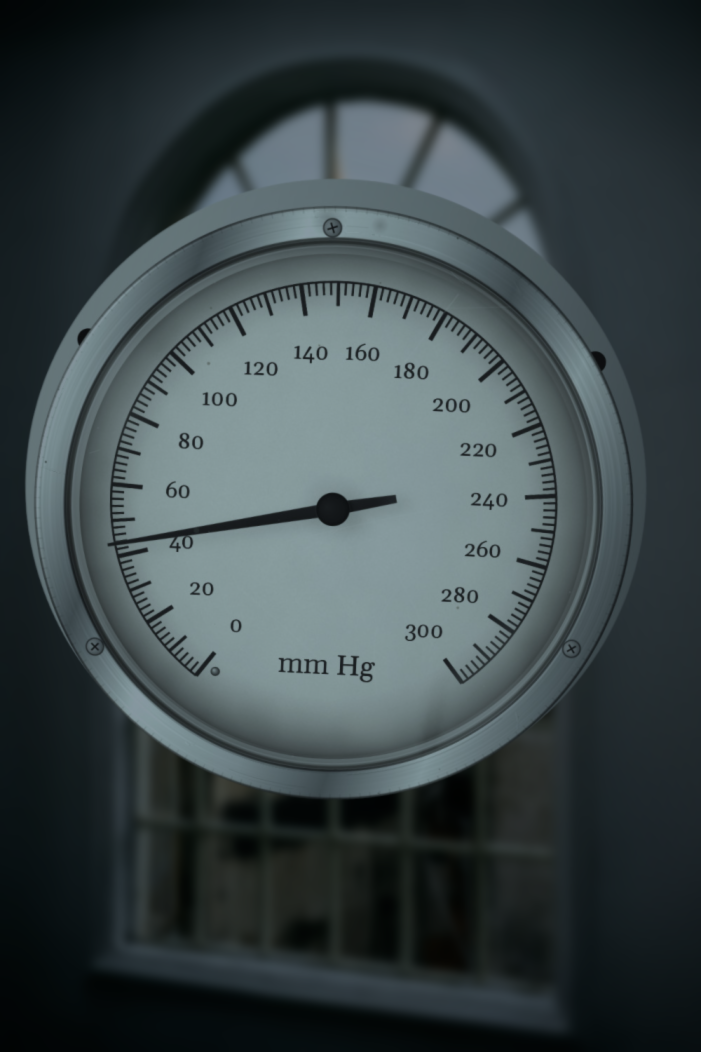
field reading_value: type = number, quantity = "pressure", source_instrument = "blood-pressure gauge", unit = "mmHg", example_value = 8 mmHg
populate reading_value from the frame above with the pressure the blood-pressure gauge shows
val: 44 mmHg
